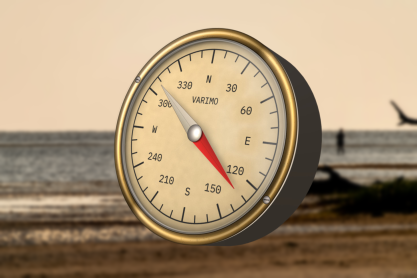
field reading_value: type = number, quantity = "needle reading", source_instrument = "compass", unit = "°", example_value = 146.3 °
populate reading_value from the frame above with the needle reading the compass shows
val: 130 °
